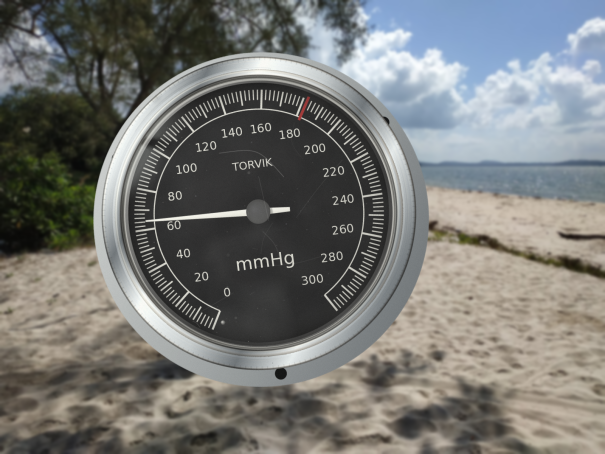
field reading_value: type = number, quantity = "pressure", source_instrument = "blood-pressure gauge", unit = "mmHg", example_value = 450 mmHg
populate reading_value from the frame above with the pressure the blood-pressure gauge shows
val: 64 mmHg
